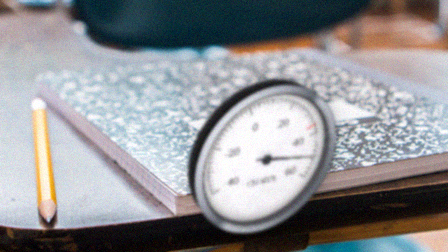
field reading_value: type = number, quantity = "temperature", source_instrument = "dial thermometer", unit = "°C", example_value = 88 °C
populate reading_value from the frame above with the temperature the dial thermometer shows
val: 50 °C
